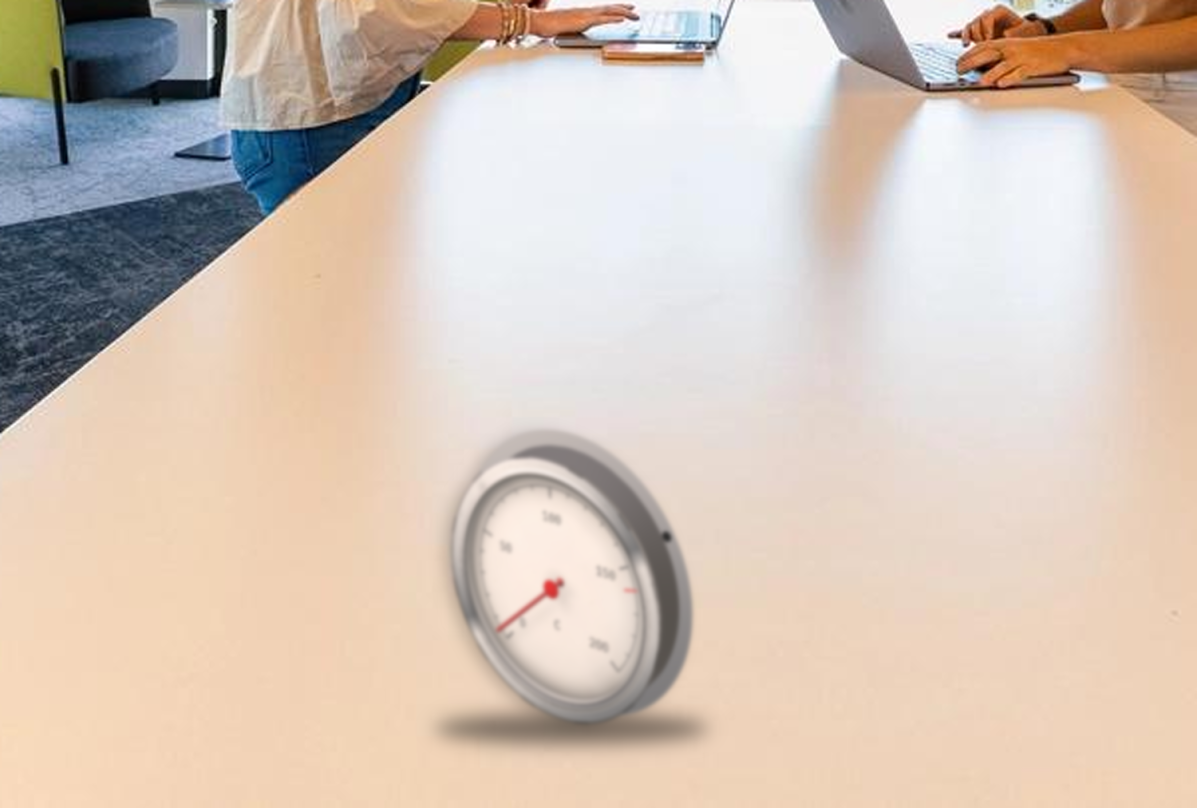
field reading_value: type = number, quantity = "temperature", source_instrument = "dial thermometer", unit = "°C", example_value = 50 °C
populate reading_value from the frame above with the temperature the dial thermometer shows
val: 5 °C
